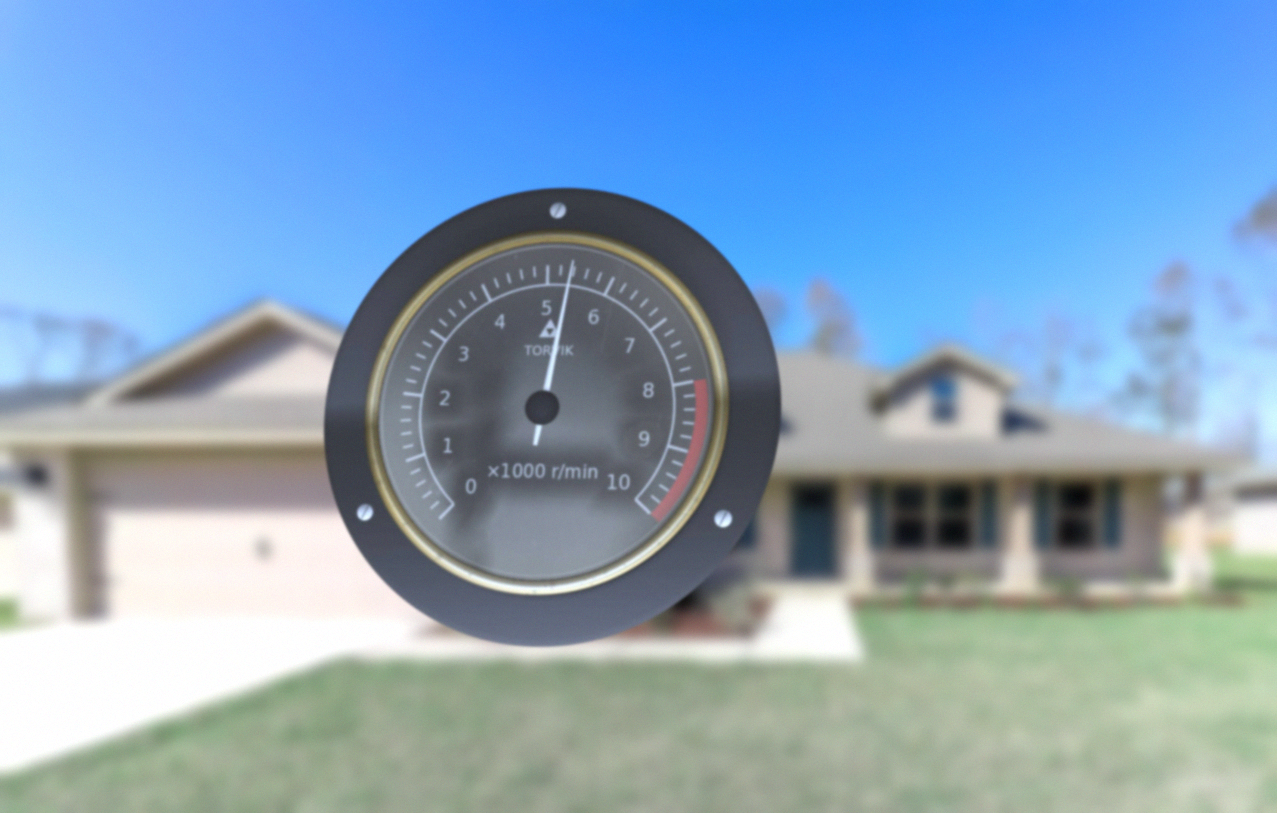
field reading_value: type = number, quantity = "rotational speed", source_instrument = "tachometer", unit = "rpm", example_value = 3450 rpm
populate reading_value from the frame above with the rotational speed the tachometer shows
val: 5400 rpm
